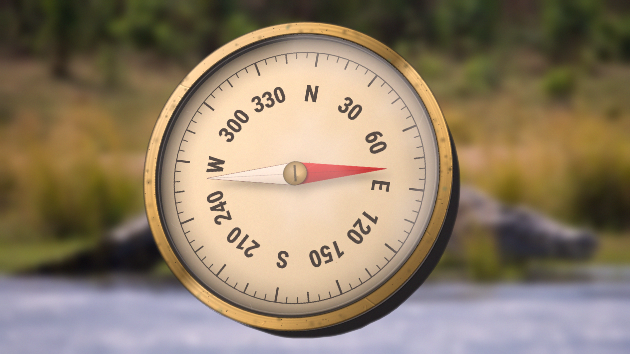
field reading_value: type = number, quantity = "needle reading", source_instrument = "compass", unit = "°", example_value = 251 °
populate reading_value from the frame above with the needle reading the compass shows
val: 80 °
